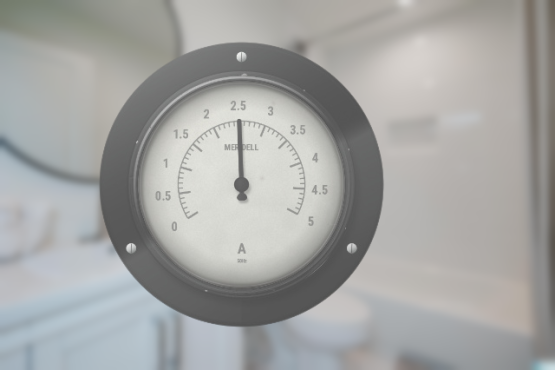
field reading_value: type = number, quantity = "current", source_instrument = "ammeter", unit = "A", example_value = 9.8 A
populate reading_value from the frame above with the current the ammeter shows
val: 2.5 A
